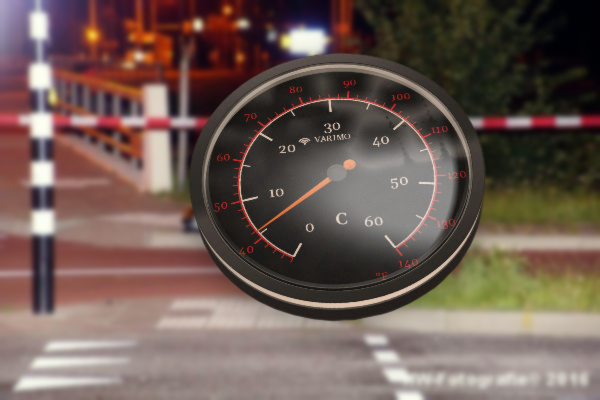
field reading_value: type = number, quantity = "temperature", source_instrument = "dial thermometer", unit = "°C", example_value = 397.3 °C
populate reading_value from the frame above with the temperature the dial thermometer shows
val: 5 °C
